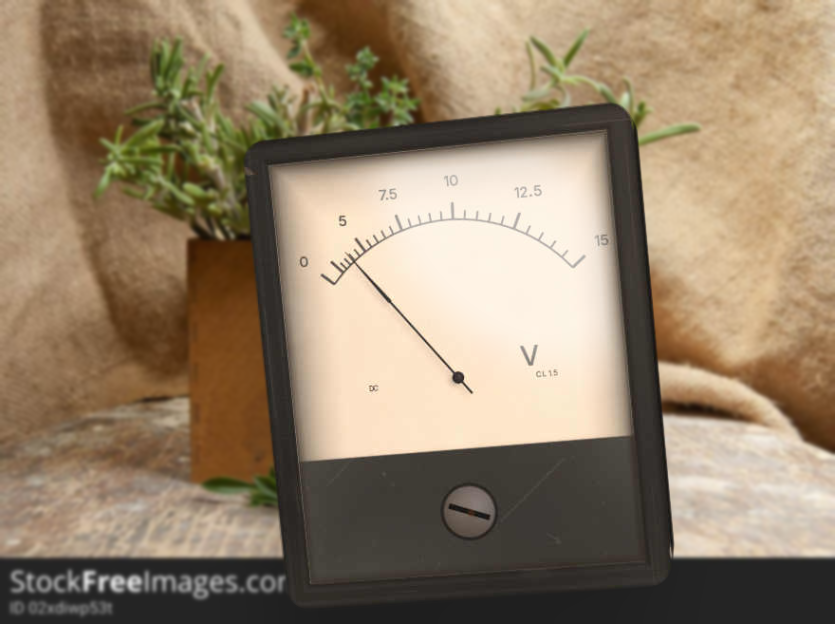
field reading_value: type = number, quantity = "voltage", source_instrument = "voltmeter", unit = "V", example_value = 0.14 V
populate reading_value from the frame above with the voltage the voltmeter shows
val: 4 V
